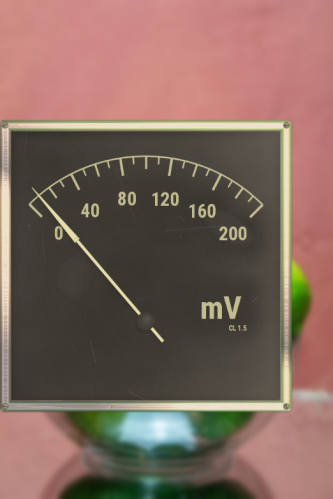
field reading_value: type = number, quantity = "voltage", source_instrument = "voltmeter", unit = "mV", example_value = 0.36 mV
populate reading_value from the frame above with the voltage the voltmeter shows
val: 10 mV
